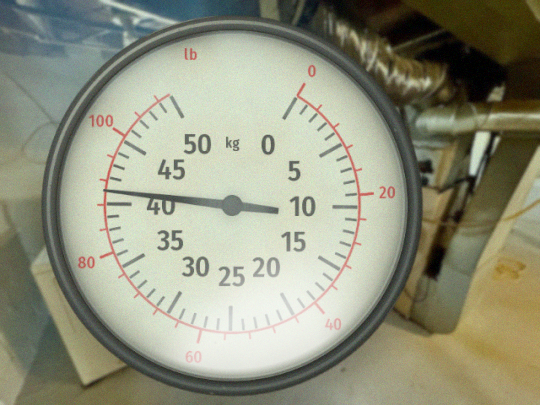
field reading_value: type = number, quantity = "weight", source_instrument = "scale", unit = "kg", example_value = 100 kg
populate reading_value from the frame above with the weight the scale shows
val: 41 kg
